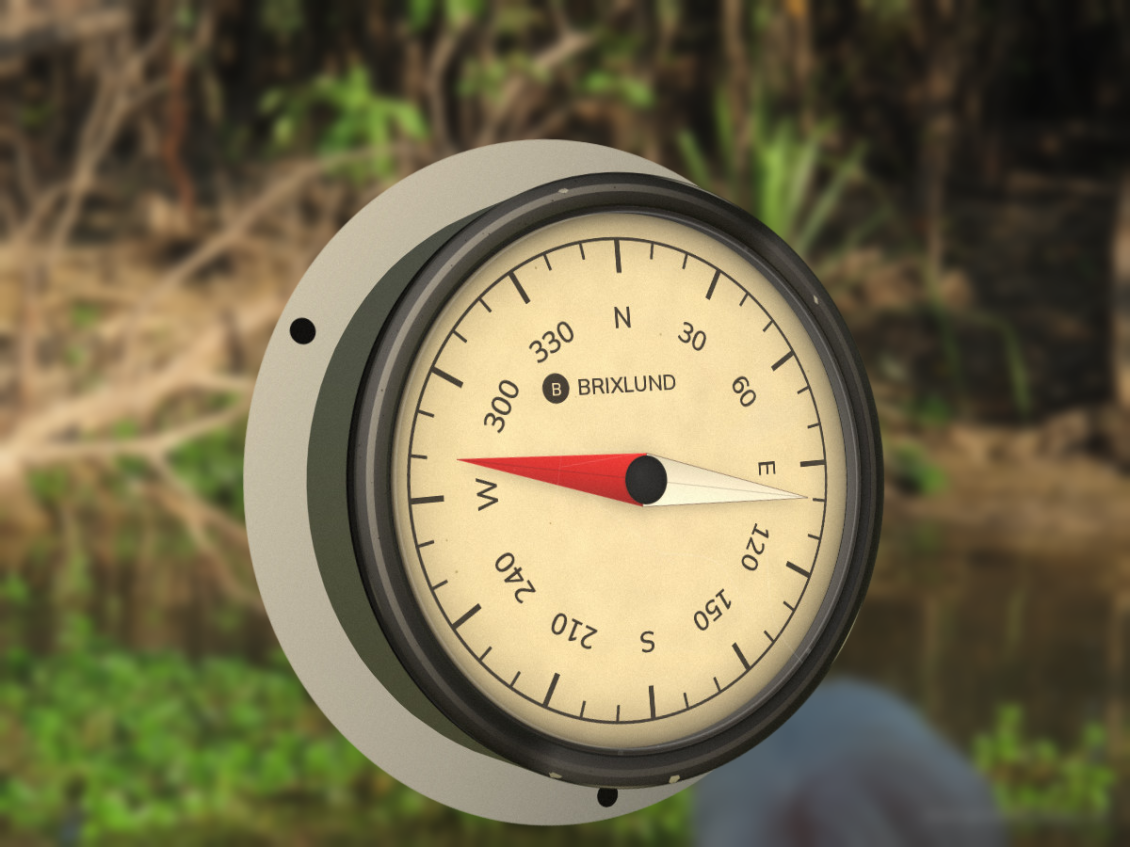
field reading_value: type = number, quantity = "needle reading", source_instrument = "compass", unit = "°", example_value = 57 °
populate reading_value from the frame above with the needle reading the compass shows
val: 280 °
